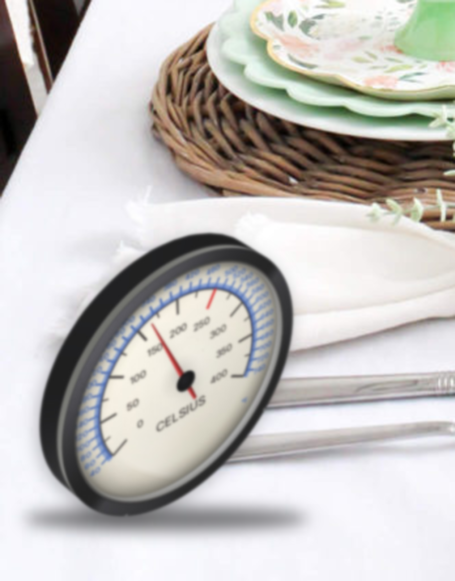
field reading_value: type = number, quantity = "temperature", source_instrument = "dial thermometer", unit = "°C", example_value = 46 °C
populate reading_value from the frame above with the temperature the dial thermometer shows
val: 162.5 °C
